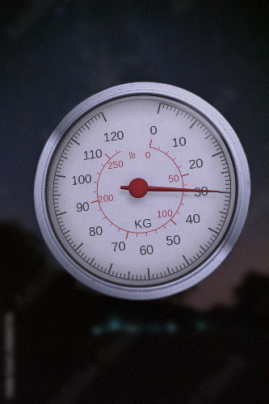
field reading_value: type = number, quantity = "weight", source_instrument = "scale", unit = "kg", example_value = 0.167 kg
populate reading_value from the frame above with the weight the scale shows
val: 30 kg
